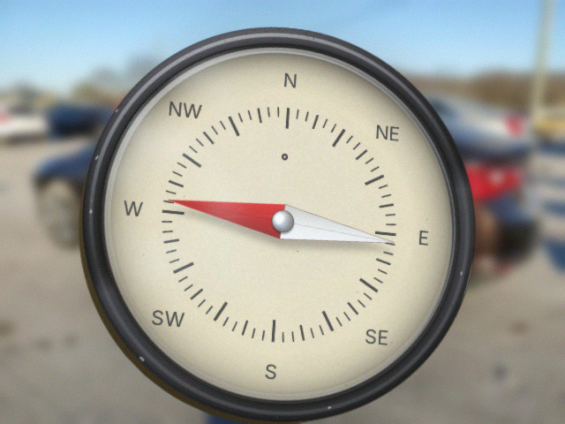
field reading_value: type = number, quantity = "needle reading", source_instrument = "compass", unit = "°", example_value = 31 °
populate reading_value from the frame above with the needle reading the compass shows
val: 275 °
